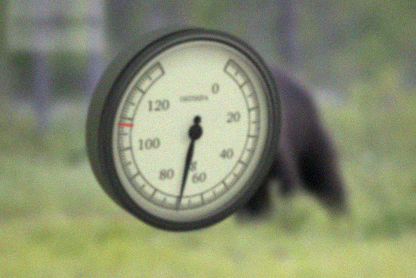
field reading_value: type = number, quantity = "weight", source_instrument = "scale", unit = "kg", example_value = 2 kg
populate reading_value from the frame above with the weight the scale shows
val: 70 kg
